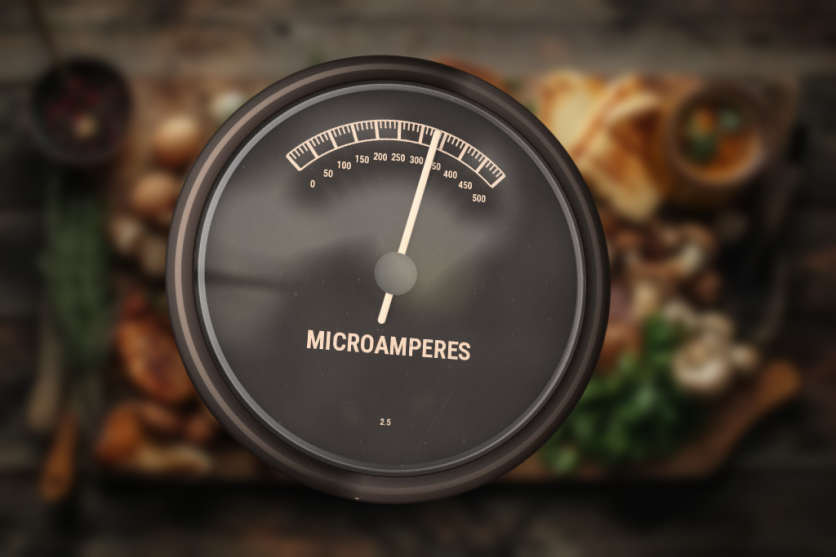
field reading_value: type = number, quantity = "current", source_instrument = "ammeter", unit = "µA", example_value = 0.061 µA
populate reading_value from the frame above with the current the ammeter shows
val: 330 µA
